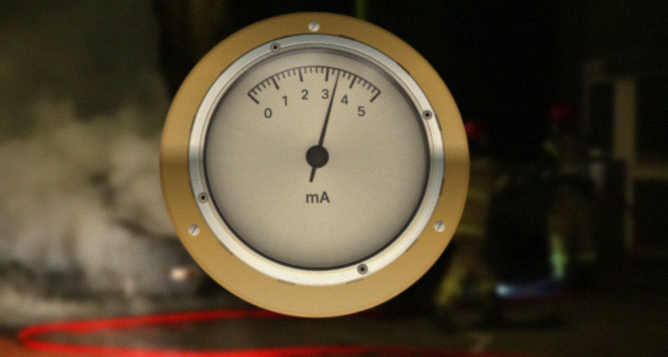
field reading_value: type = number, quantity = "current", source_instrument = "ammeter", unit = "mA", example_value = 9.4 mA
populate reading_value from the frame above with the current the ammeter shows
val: 3.4 mA
